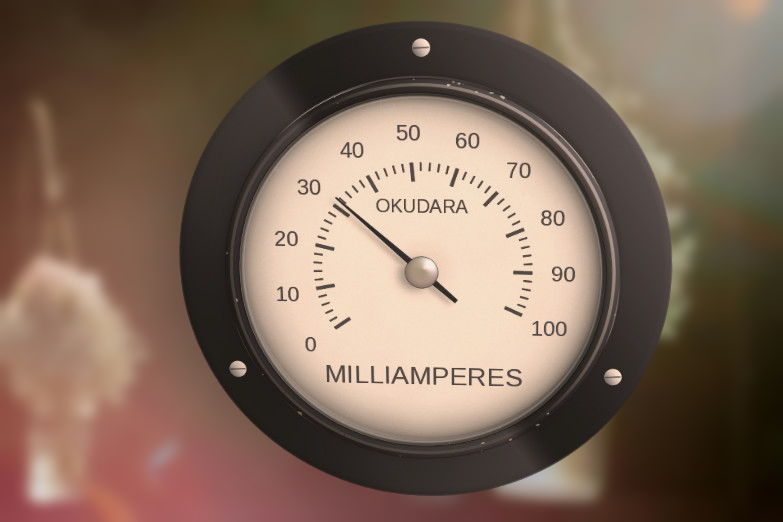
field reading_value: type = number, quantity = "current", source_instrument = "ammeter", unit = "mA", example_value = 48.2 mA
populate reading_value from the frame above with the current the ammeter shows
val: 32 mA
